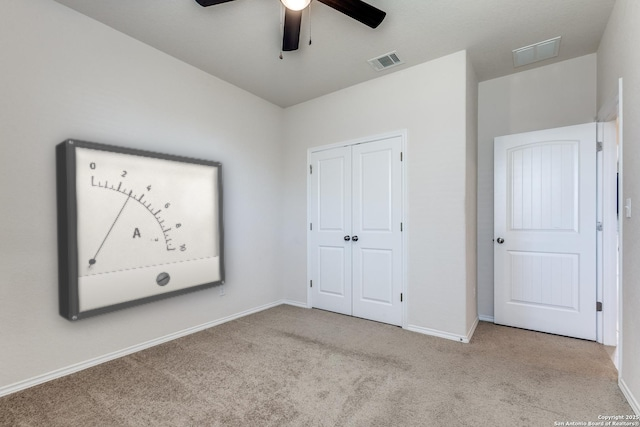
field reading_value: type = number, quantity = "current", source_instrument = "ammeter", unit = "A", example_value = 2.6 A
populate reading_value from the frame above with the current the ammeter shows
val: 3 A
